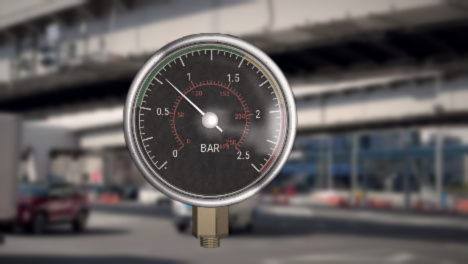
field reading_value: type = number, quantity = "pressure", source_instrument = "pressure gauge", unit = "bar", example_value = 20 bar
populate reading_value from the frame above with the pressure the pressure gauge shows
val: 0.8 bar
